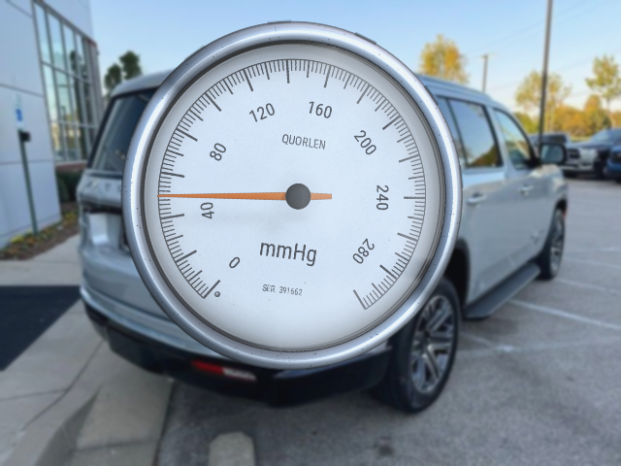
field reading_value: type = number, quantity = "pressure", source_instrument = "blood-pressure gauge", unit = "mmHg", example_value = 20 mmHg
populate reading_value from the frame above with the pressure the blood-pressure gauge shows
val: 50 mmHg
